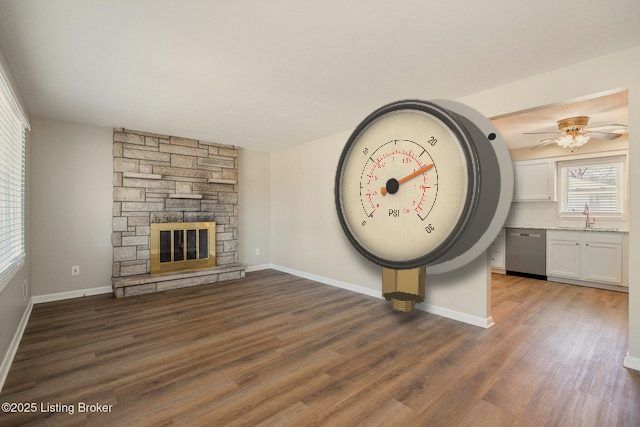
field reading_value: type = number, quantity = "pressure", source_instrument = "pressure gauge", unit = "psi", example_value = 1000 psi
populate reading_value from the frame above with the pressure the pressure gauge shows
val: 22.5 psi
